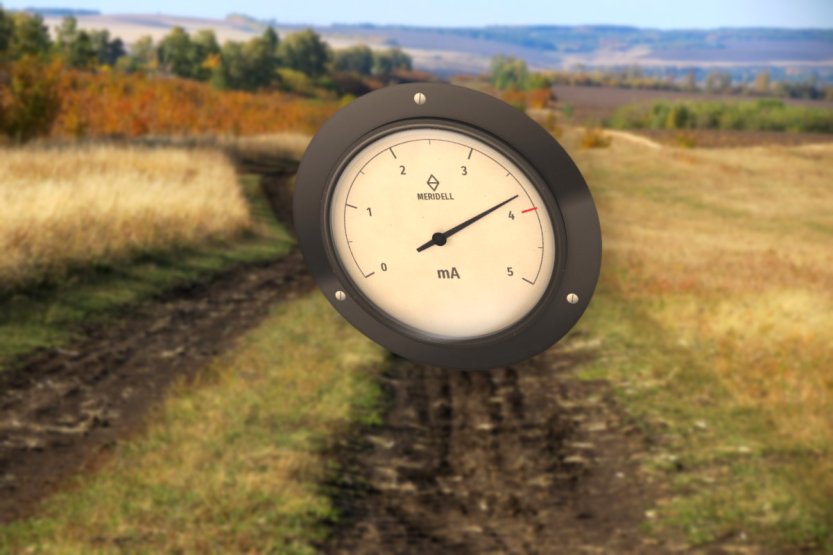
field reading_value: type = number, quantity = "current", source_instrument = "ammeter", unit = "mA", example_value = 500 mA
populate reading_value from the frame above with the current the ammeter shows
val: 3.75 mA
